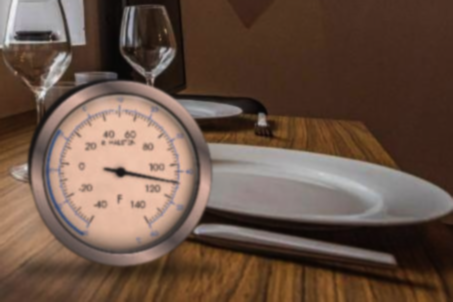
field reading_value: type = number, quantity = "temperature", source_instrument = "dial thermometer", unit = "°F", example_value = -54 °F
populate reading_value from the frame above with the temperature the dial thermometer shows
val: 110 °F
